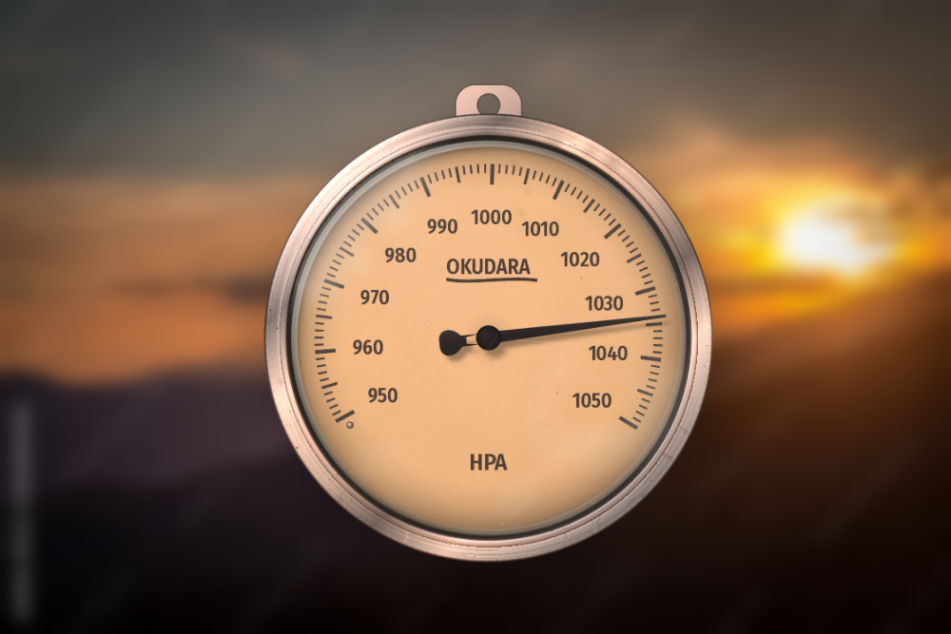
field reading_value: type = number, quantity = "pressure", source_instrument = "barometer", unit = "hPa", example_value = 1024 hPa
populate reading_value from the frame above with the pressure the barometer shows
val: 1034 hPa
